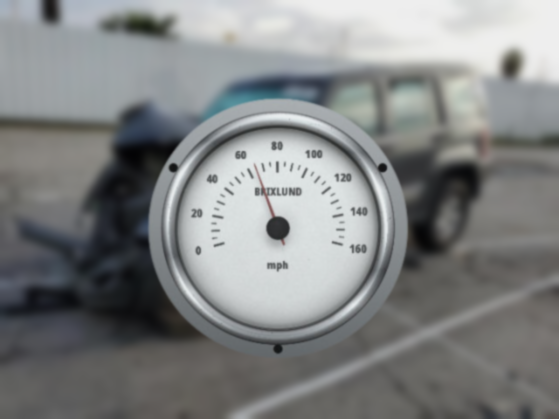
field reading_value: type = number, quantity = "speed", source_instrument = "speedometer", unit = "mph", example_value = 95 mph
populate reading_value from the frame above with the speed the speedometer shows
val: 65 mph
